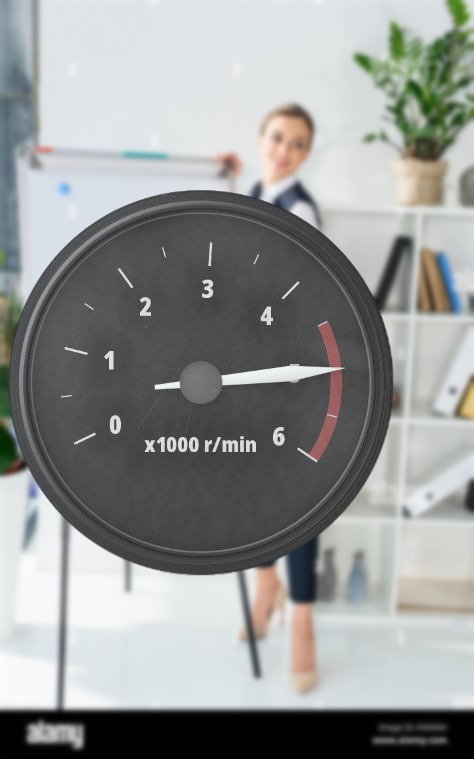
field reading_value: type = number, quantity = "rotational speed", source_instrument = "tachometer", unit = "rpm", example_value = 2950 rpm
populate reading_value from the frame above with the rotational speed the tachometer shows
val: 5000 rpm
